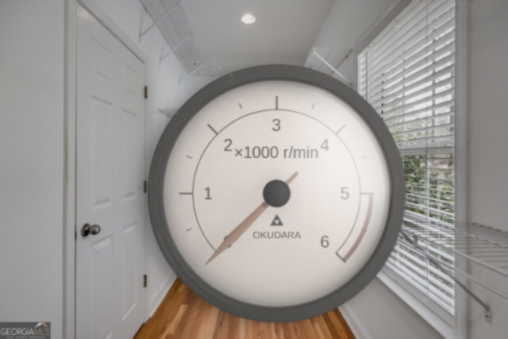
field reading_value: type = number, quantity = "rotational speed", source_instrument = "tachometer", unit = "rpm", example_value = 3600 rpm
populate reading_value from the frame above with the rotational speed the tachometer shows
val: 0 rpm
